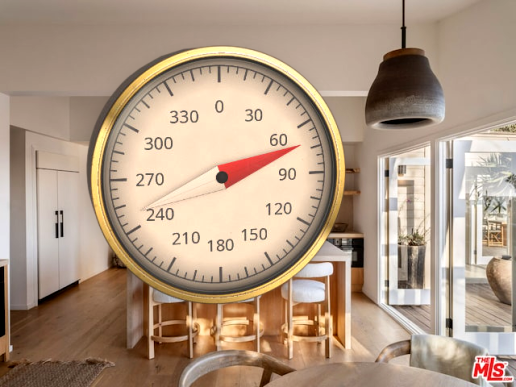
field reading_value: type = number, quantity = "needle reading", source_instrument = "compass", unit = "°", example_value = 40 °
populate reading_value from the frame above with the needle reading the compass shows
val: 70 °
